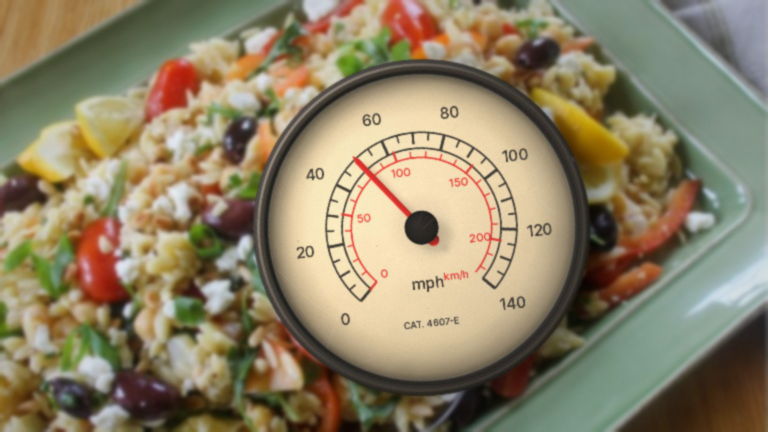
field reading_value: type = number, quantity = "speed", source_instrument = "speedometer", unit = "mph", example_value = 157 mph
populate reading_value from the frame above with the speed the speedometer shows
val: 50 mph
